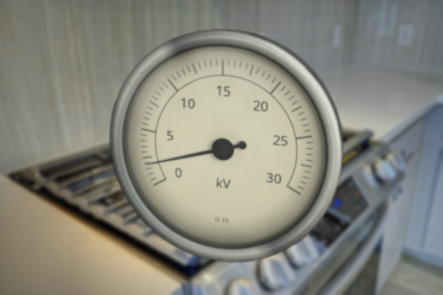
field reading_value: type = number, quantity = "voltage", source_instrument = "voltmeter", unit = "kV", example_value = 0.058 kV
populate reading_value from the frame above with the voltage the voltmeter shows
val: 2 kV
